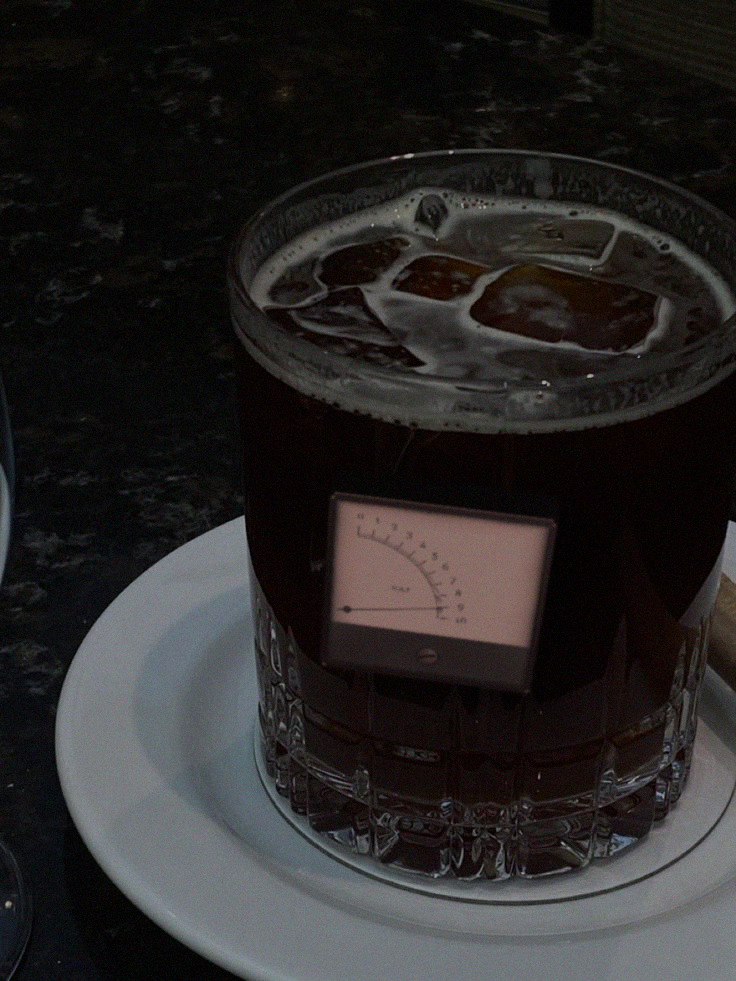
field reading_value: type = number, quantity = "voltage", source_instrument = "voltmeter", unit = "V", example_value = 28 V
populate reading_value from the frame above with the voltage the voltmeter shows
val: 9 V
